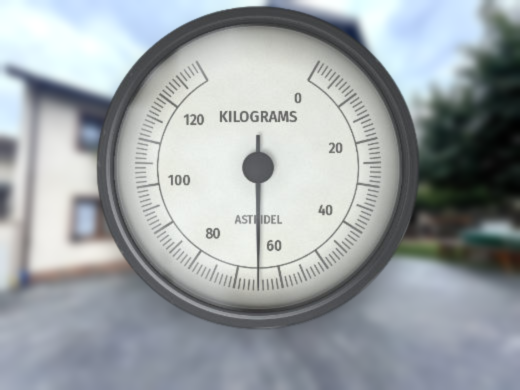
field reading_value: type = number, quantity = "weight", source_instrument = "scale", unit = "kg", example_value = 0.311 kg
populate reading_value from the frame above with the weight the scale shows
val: 65 kg
